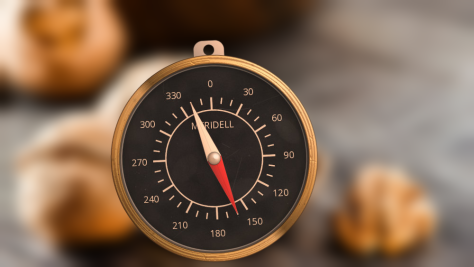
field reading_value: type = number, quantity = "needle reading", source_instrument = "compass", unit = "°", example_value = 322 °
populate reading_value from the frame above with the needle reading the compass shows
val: 160 °
